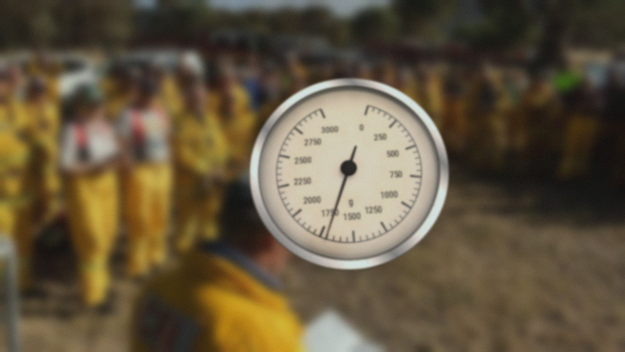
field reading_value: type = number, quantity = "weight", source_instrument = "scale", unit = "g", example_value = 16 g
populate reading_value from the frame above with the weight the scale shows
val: 1700 g
